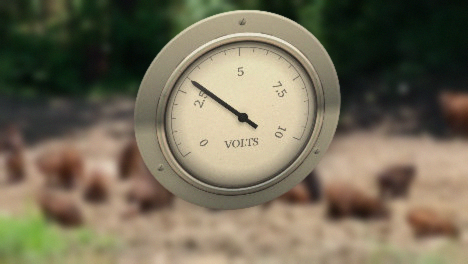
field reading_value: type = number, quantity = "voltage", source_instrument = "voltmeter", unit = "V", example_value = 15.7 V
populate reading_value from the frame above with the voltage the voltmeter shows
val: 3 V
